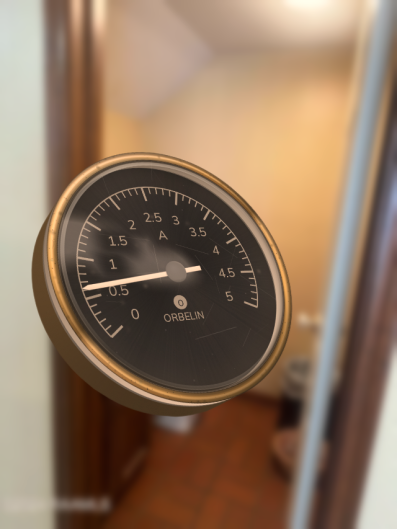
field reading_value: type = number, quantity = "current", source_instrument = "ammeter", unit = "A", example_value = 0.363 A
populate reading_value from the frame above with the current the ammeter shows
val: 0.6 A
